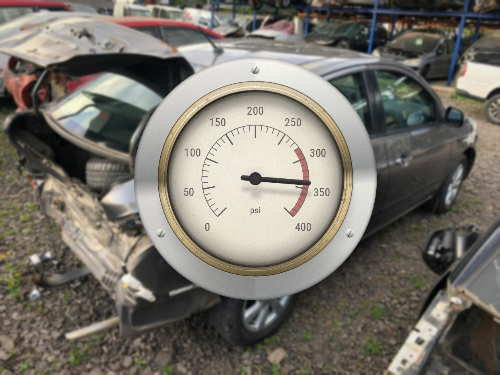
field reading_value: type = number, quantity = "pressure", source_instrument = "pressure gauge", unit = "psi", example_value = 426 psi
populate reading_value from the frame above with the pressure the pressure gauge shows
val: 340 psi
